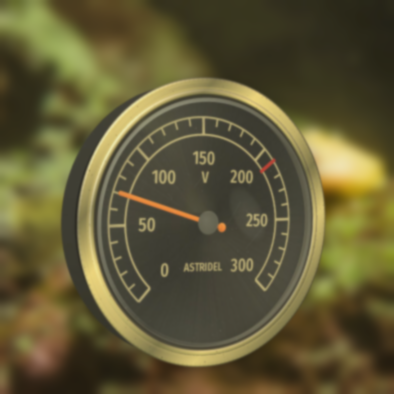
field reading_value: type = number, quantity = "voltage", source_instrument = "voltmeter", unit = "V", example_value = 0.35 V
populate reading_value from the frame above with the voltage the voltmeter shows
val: 70 V
